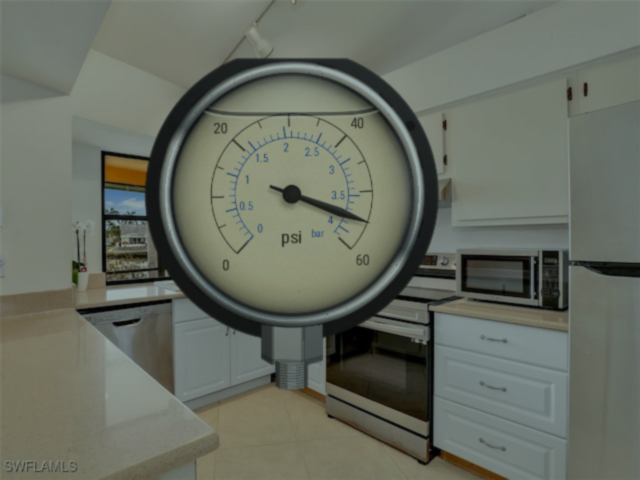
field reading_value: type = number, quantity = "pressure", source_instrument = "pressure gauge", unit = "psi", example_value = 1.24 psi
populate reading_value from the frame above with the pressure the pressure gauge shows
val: 55 psi
